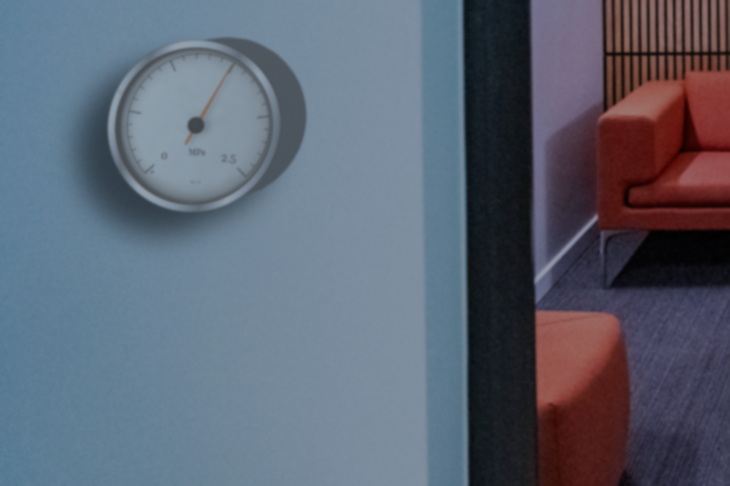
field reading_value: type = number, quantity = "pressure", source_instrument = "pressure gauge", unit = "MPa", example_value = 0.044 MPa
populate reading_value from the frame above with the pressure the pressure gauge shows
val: 1.5 MPa
